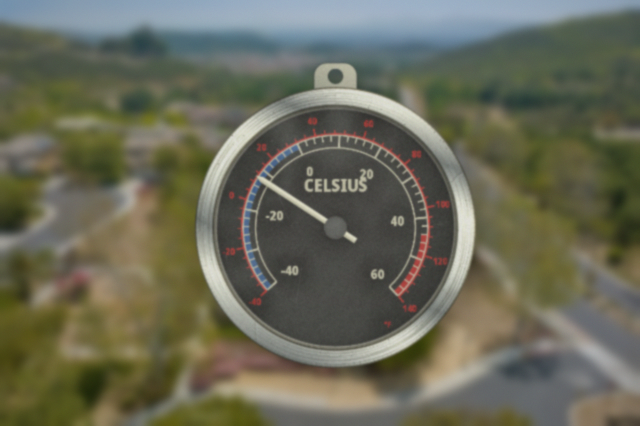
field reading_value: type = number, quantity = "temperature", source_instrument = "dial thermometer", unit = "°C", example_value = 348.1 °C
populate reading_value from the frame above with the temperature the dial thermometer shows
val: -12 °C
